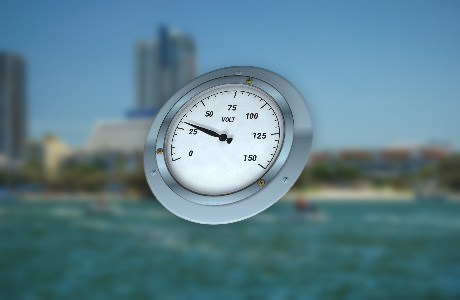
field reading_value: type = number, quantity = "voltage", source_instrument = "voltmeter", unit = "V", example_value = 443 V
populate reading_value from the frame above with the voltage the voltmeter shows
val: 30 V
